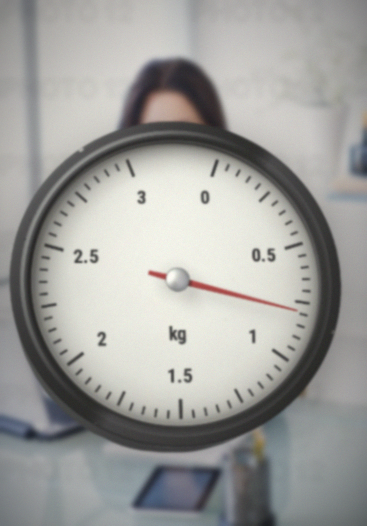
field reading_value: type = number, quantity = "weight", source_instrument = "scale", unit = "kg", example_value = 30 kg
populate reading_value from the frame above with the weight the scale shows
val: 0.8 kg
